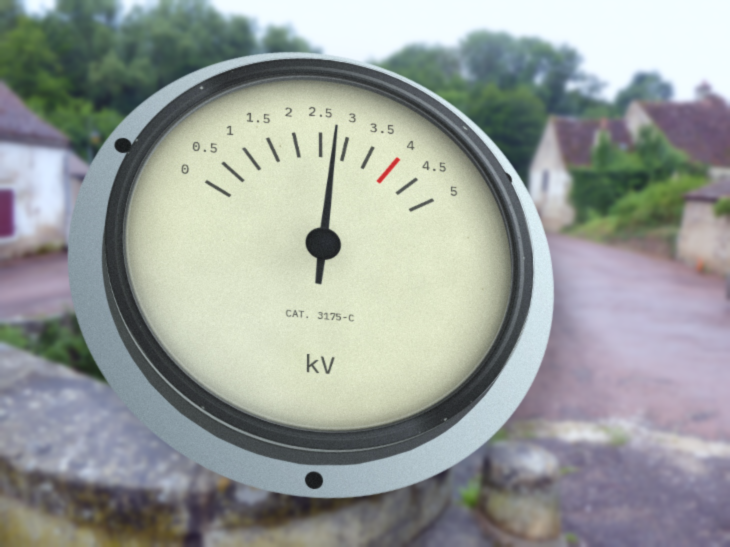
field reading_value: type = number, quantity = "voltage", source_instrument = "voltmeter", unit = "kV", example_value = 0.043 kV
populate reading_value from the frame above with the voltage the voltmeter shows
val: 2.75 kV
